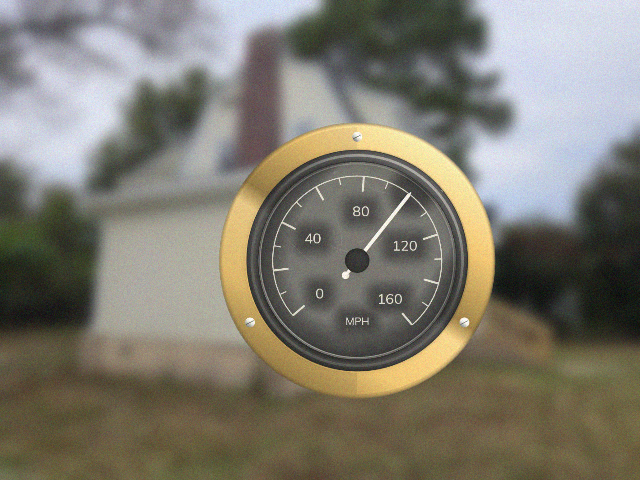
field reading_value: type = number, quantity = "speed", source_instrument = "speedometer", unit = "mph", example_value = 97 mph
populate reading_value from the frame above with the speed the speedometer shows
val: 100 mph
